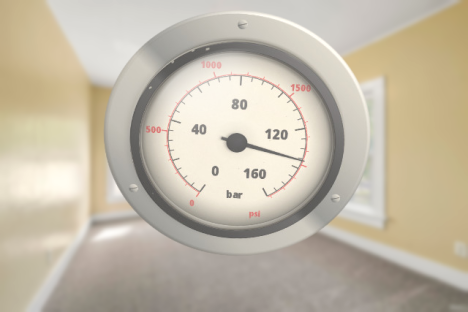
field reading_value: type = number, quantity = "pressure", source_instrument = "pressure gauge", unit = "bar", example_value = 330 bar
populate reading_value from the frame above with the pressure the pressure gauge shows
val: 135 bar
